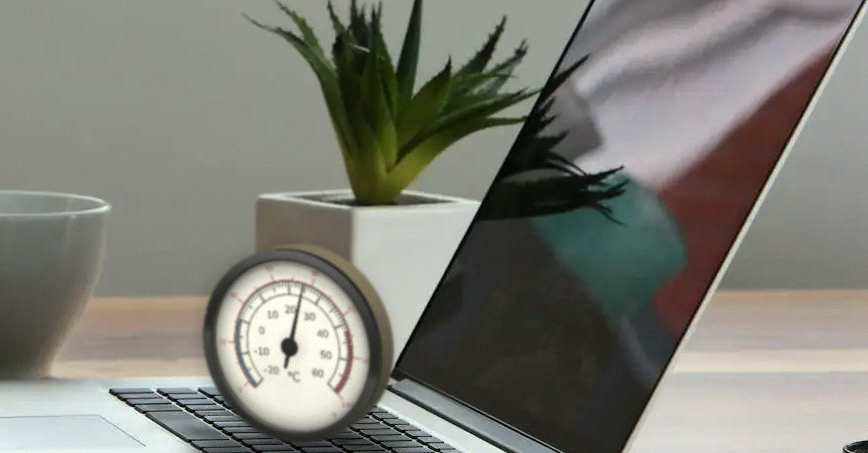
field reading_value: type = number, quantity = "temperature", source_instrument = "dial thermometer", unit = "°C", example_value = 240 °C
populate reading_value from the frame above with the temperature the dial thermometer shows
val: 25 °C
